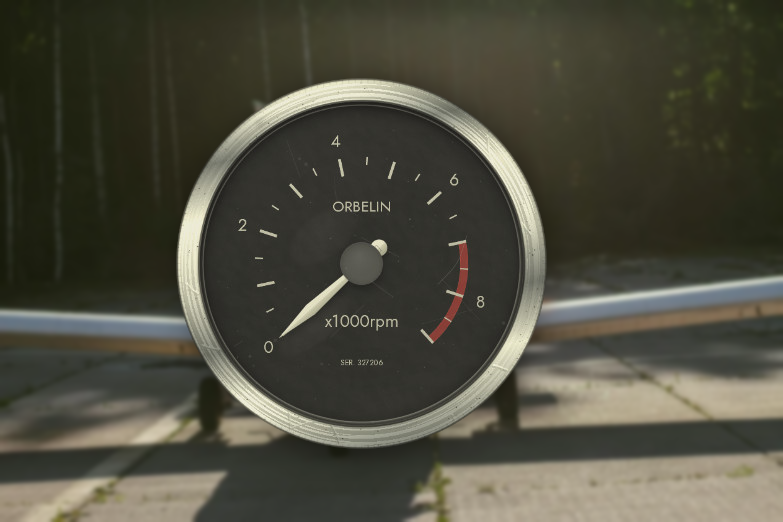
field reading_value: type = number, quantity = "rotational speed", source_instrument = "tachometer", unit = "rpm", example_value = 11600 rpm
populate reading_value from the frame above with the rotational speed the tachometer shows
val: 0 rpm
